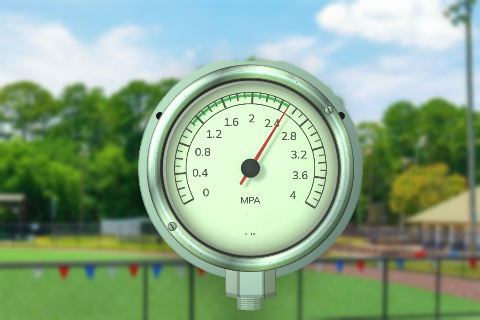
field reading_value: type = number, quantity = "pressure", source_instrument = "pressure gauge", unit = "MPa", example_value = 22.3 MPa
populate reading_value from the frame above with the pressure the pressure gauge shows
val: 2.5 MPa
